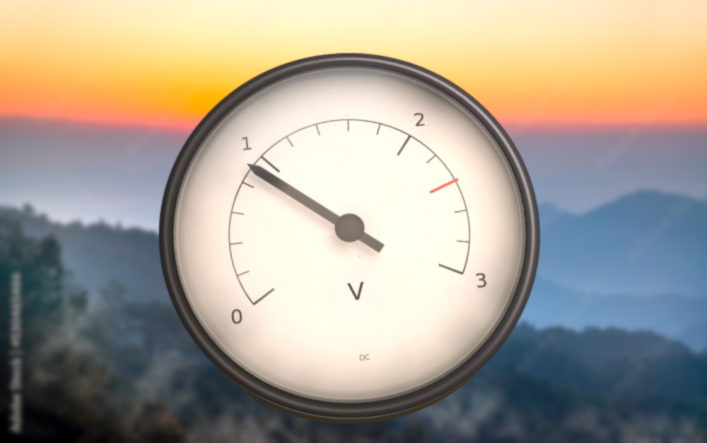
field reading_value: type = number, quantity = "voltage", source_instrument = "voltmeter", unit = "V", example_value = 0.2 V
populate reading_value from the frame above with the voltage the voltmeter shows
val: 0.9 V
